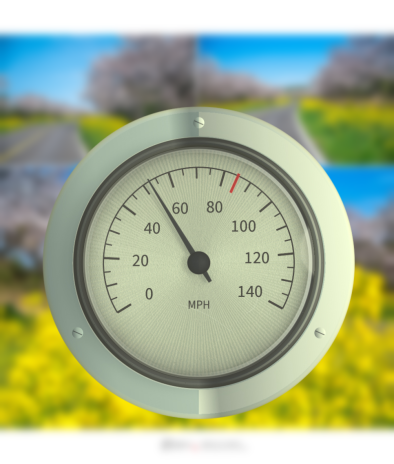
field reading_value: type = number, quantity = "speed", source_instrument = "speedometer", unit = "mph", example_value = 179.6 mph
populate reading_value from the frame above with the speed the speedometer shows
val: 52.5 mph
